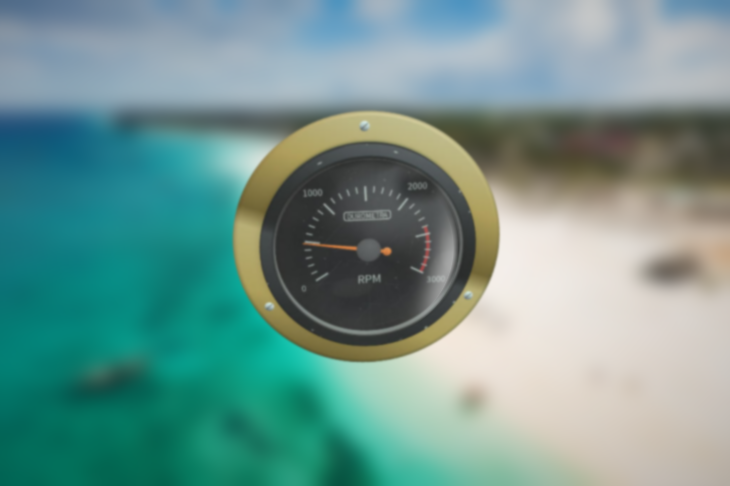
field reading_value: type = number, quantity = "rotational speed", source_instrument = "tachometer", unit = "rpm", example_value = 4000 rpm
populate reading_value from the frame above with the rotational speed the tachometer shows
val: 500 rpm
